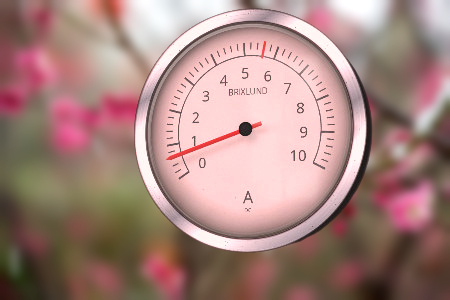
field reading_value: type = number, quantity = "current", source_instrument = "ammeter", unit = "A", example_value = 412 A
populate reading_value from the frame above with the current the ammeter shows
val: 0.6 A
